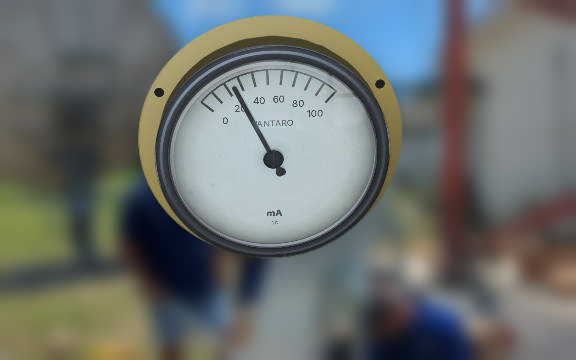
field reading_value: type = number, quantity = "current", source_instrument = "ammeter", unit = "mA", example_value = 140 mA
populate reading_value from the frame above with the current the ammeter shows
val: 25 mA
